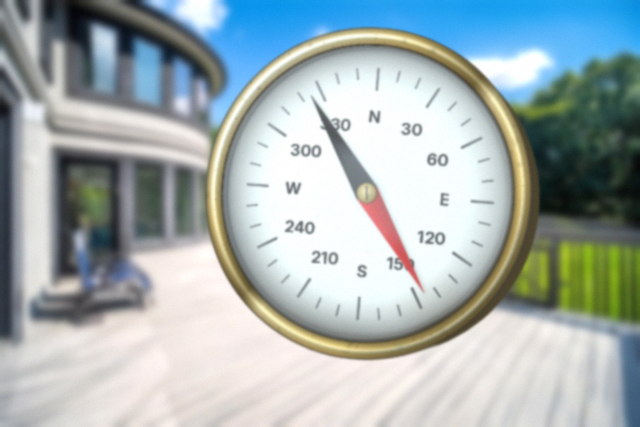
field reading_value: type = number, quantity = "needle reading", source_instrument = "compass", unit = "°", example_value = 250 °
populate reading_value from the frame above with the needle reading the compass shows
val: 145 °
